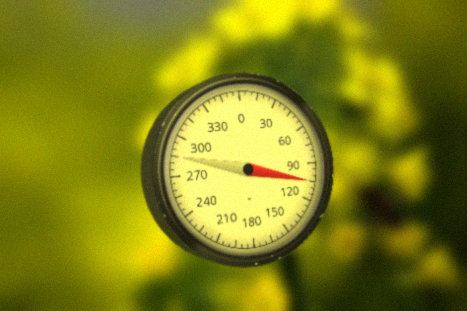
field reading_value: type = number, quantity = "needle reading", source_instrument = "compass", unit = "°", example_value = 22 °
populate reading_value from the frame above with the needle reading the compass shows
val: 105 °
